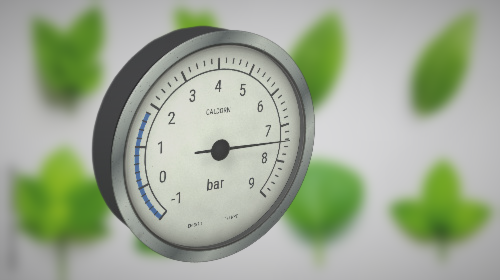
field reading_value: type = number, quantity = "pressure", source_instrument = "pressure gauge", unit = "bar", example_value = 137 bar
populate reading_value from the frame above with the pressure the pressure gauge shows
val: 7.4 bar
